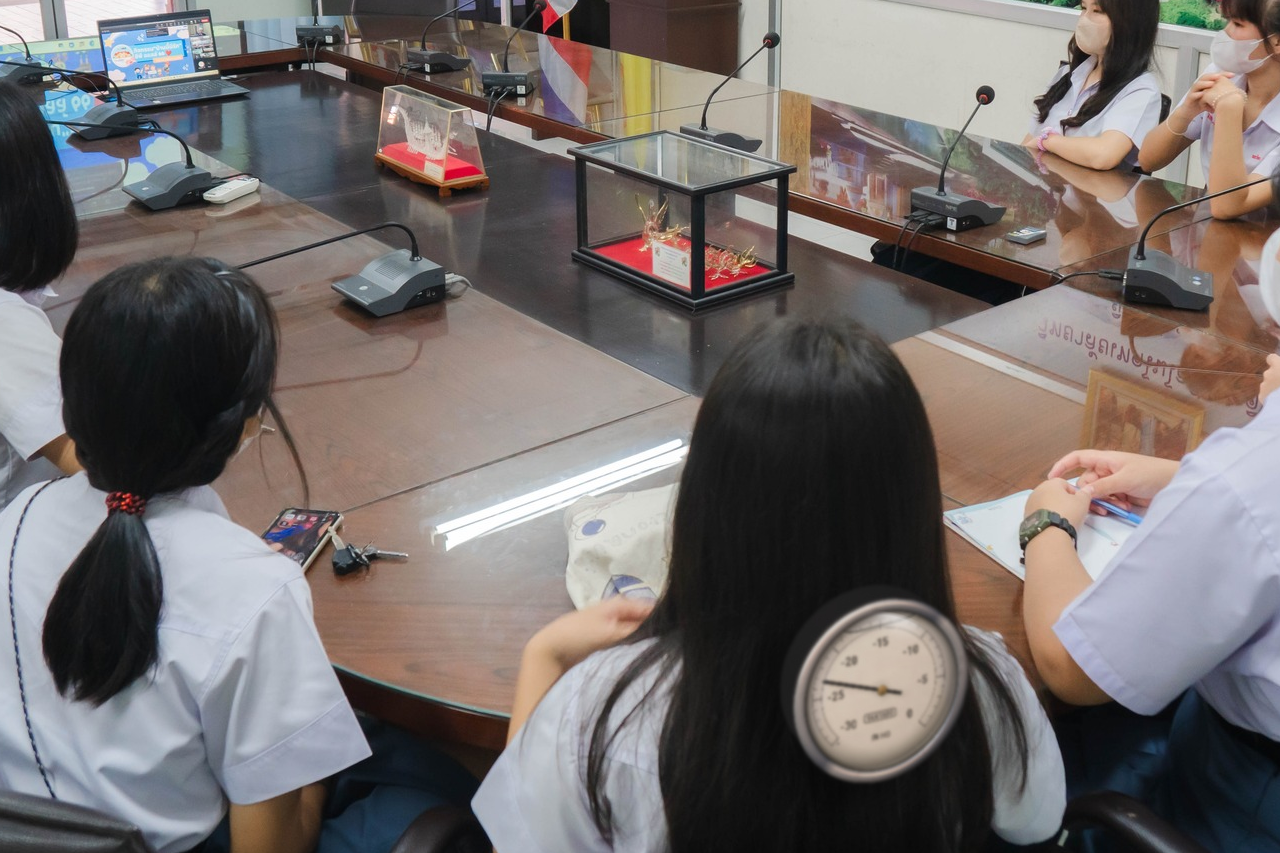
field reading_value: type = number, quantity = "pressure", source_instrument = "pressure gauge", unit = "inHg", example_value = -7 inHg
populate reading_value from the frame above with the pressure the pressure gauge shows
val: -23 inHg
